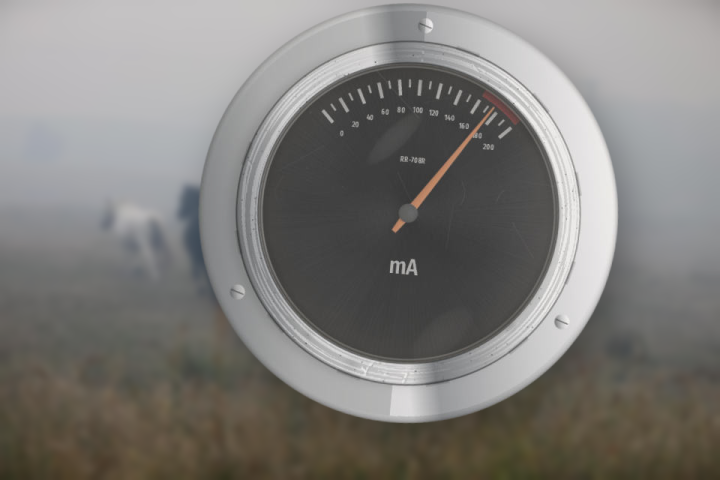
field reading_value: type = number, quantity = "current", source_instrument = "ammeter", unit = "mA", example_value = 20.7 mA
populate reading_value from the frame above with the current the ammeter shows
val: 175 mA
